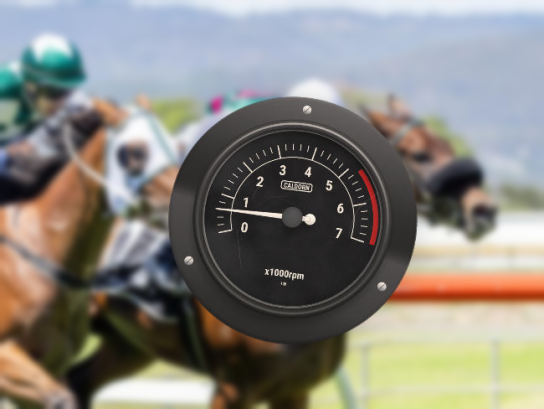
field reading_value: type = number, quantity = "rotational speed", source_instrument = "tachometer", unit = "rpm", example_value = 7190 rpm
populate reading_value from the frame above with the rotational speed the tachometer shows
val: 600 rpm
